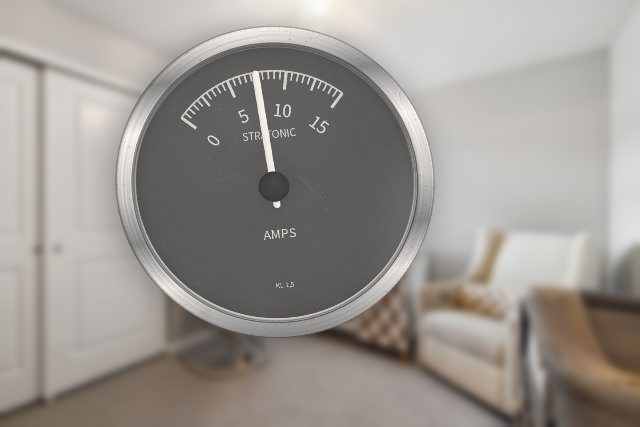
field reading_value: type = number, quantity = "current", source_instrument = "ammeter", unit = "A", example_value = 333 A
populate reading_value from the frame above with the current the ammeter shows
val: 7.5 A
